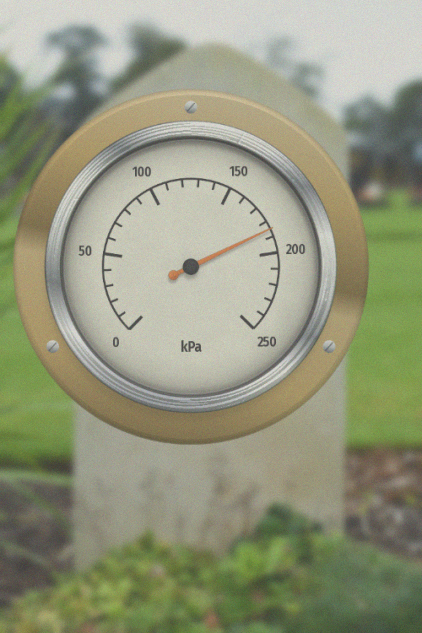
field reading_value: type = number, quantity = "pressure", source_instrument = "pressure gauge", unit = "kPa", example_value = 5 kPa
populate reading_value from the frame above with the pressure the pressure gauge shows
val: 185 kPa
